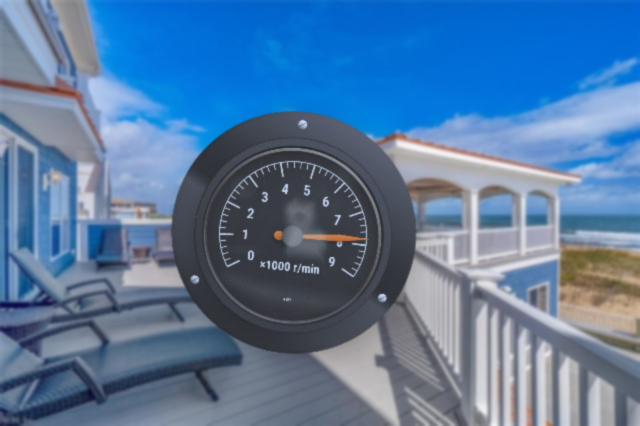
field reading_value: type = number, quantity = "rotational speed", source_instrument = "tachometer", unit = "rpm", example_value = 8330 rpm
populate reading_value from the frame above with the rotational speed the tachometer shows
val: 7800 rpm
